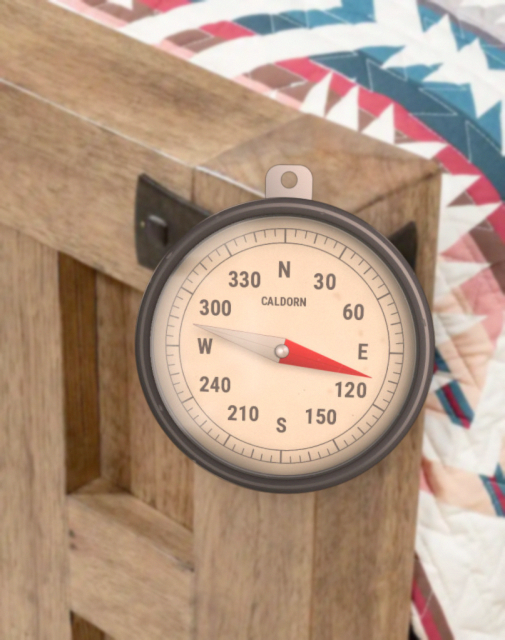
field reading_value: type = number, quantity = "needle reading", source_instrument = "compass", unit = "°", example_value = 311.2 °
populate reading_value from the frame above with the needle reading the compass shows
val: 105 °
